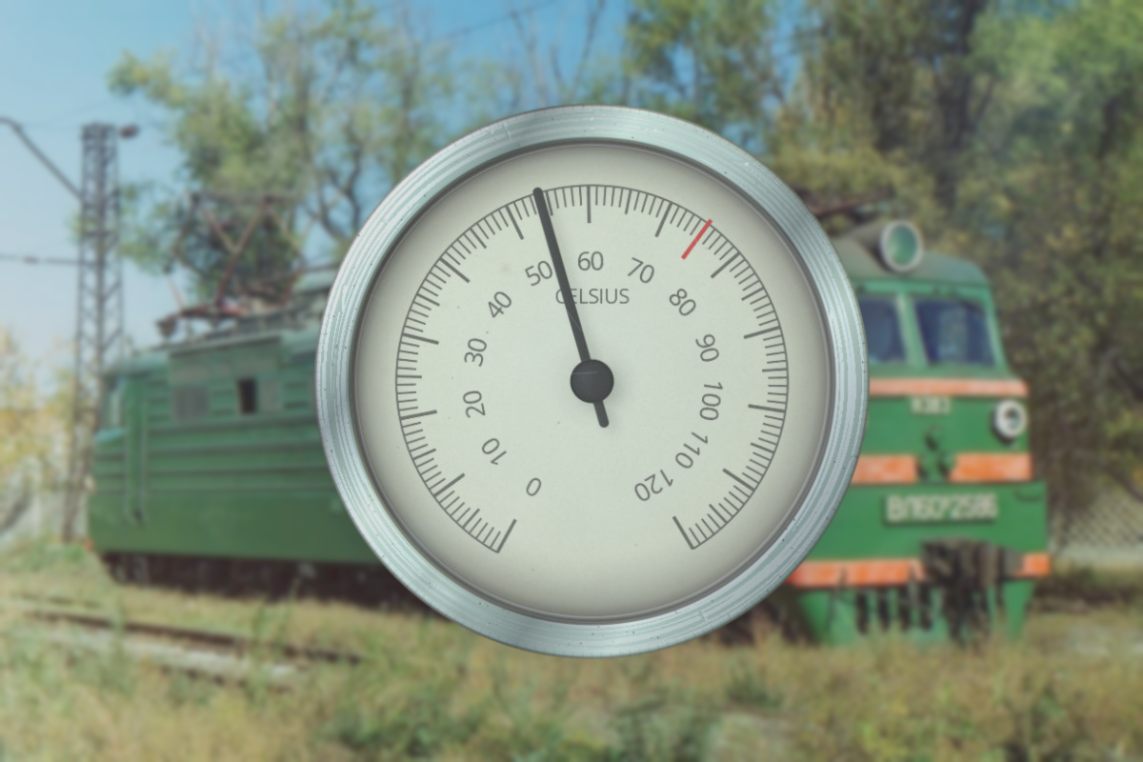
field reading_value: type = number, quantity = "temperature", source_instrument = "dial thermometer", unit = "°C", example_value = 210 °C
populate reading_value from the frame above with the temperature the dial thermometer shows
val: 54 °C
